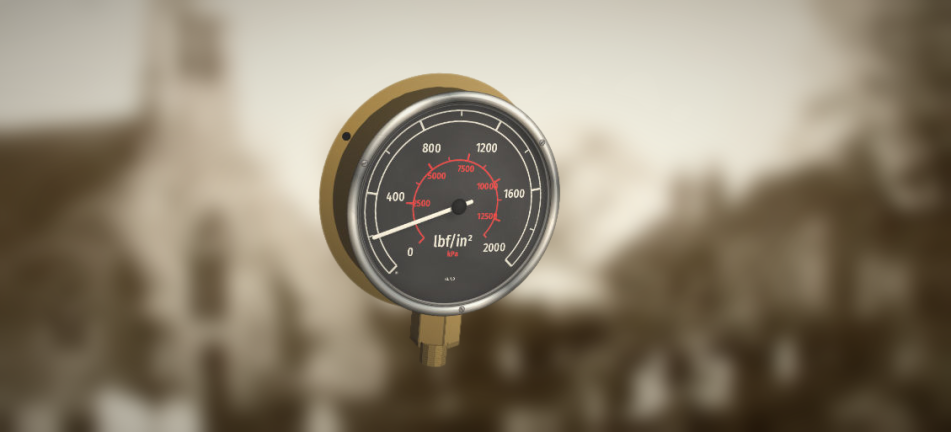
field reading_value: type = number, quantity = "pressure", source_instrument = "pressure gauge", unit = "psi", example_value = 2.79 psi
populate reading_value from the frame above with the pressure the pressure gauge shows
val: 200 psi
